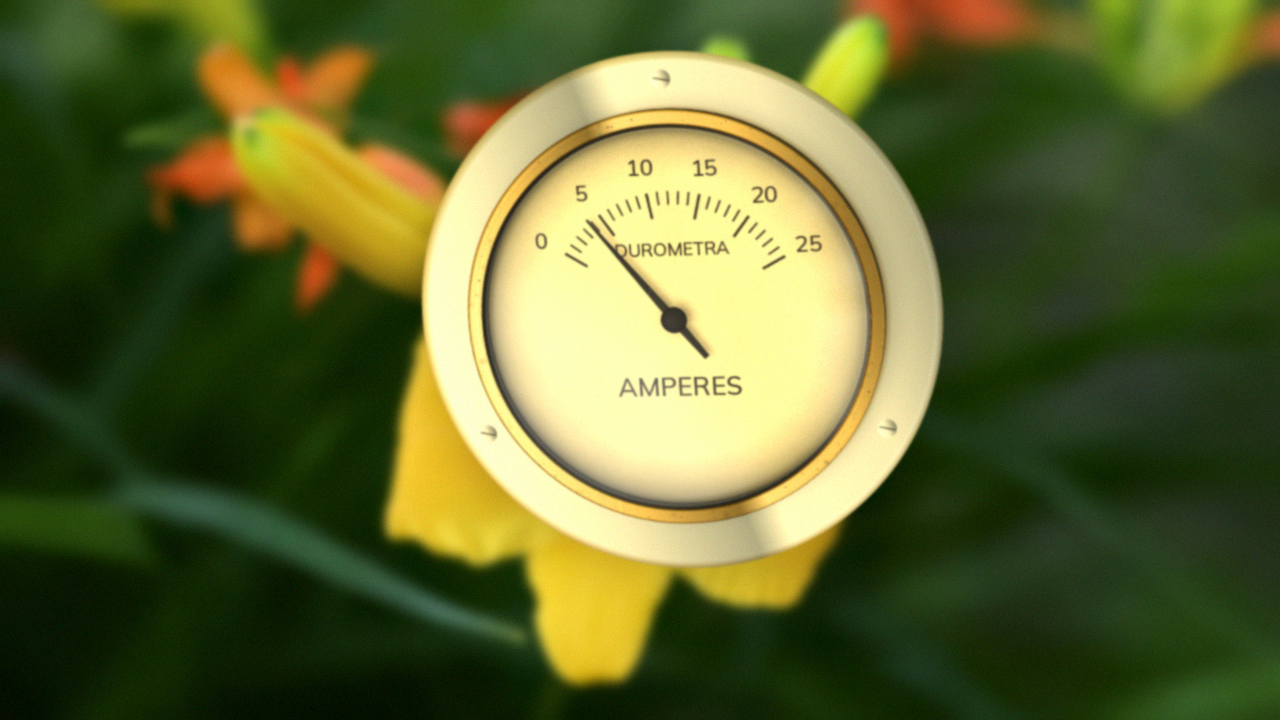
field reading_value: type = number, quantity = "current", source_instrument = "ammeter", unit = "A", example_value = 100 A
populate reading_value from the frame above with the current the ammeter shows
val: 4 A
